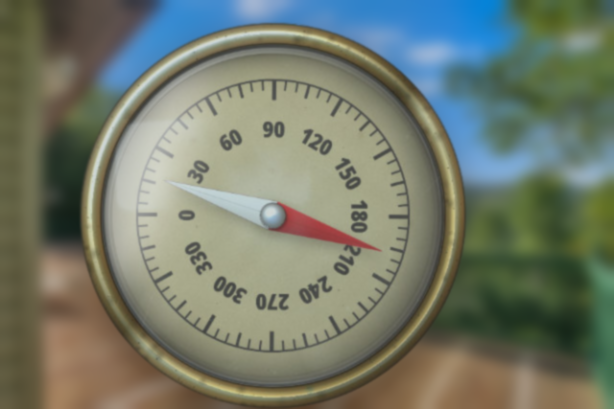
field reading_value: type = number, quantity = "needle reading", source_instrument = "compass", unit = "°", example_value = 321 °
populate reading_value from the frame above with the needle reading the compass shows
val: 197.5 °
